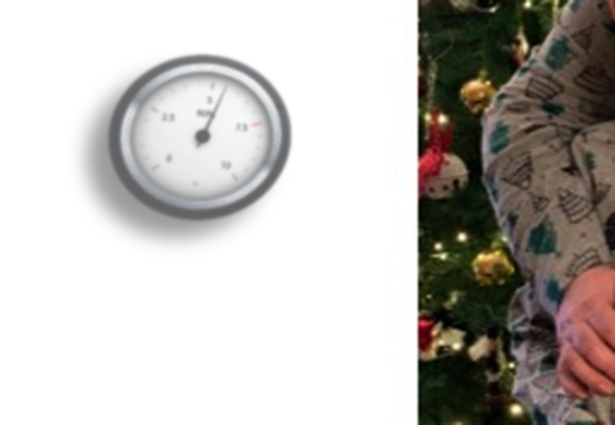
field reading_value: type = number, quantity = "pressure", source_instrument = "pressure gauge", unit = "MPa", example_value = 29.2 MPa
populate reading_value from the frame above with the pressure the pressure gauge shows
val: 5.5 MPa
